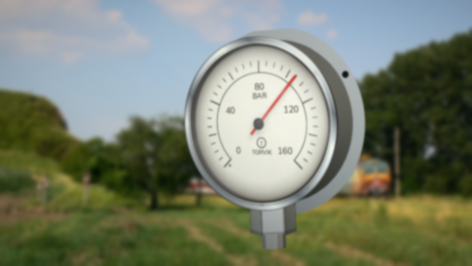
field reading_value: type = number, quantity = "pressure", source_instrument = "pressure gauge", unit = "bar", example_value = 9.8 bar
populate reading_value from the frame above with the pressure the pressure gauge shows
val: 105 bar
